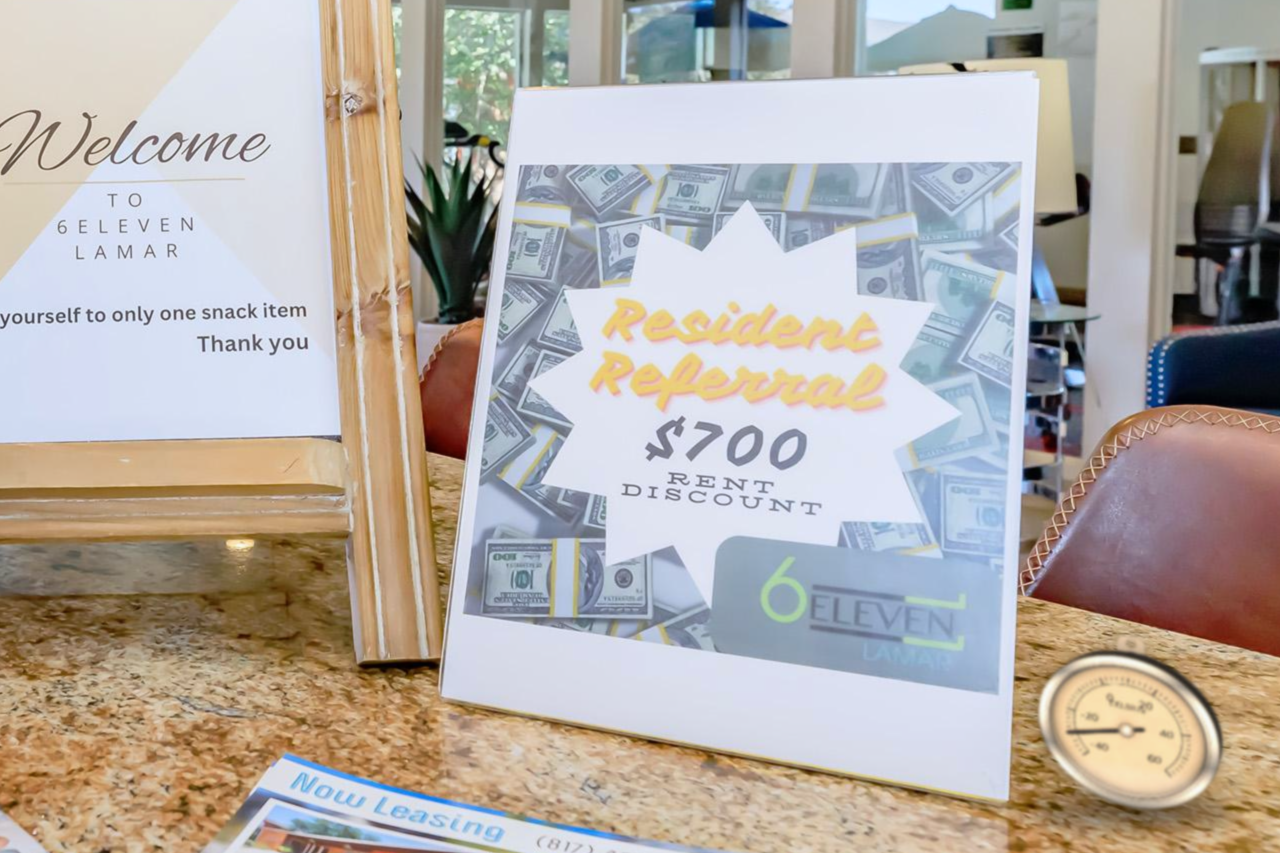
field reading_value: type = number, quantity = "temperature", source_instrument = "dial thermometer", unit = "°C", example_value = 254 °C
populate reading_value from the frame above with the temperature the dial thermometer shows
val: -30 °C
